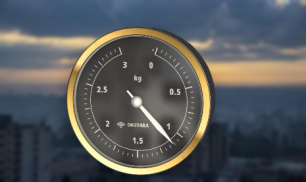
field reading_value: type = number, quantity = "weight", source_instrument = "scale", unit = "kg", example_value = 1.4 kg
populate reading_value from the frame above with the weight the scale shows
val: 1.1 kg
